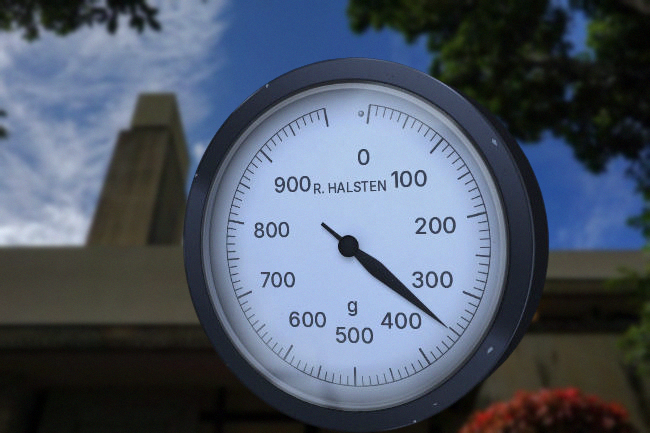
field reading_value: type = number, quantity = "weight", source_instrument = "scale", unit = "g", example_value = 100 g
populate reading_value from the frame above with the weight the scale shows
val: 350 g
